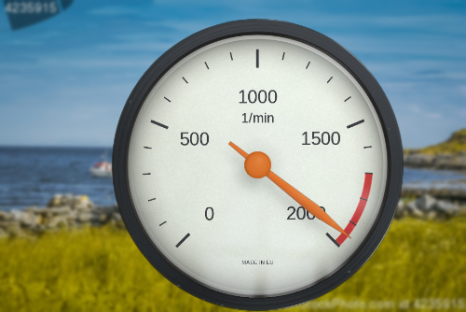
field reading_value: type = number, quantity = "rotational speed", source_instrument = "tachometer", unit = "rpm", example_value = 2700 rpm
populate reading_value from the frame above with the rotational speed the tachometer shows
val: 1950 rpm
